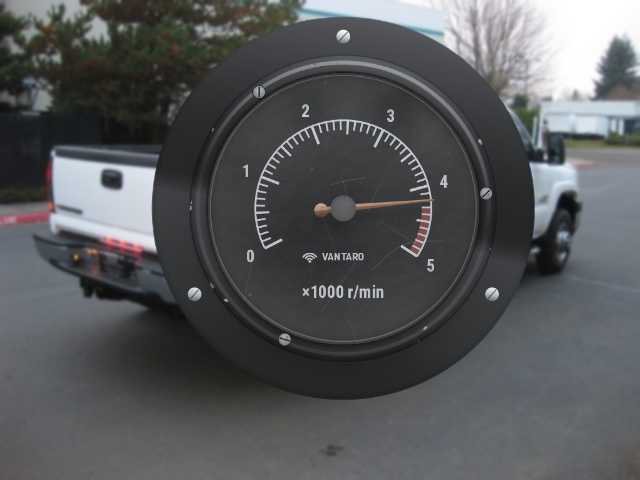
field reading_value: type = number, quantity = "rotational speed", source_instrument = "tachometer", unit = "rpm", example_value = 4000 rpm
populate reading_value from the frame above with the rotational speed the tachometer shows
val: 4200 rpm
